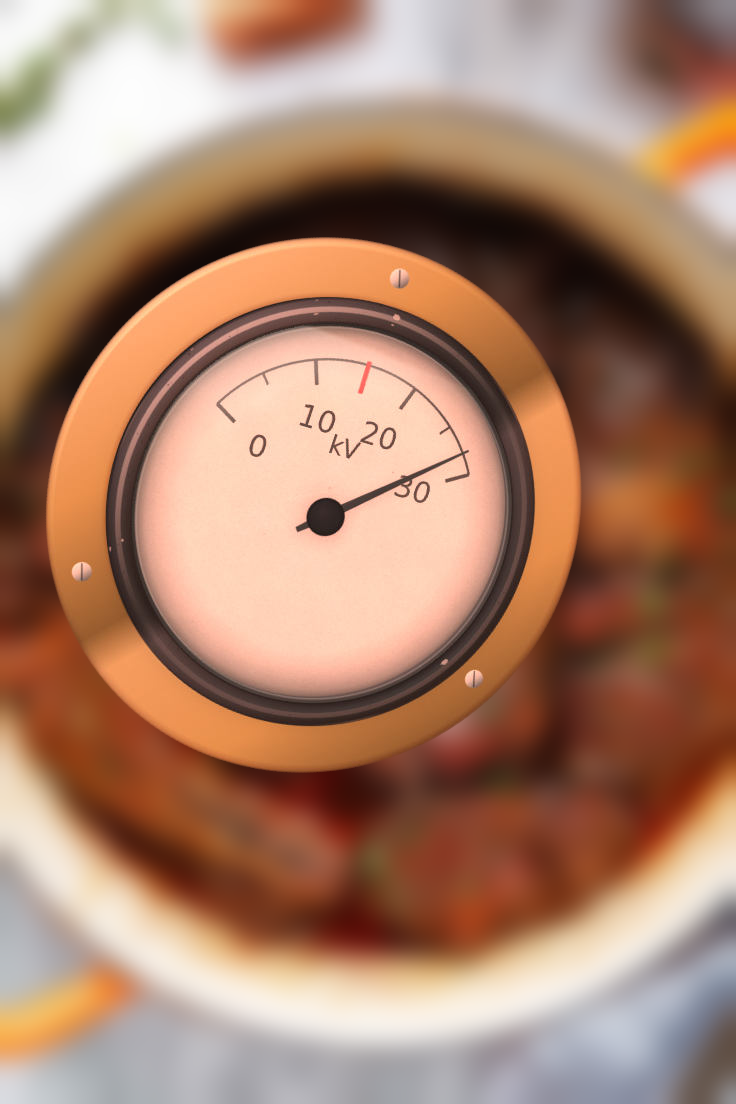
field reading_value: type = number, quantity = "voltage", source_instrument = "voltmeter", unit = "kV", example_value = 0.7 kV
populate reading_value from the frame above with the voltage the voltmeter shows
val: 27.5 kV
